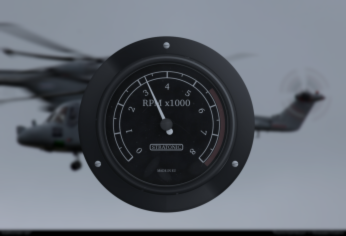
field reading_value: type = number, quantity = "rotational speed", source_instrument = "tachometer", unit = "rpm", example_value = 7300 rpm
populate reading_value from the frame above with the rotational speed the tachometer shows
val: 3250 rpm
